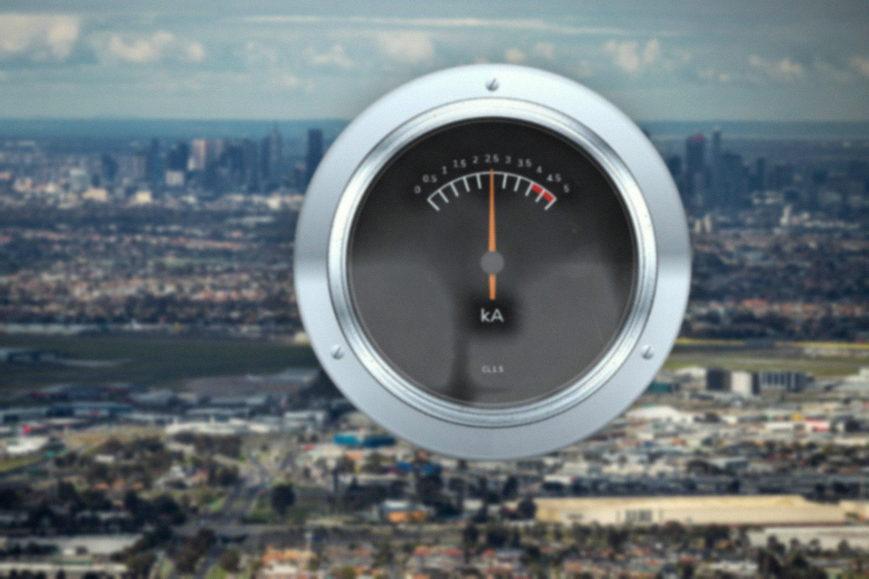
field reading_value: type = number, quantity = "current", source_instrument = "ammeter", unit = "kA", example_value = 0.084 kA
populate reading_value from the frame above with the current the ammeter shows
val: 2.5 kA
